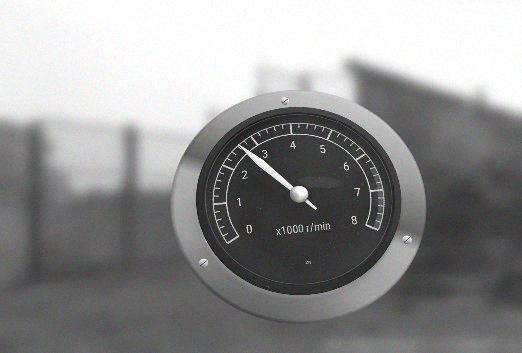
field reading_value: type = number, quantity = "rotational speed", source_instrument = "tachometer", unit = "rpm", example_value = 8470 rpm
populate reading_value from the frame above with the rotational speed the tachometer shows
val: 2600 rpm
